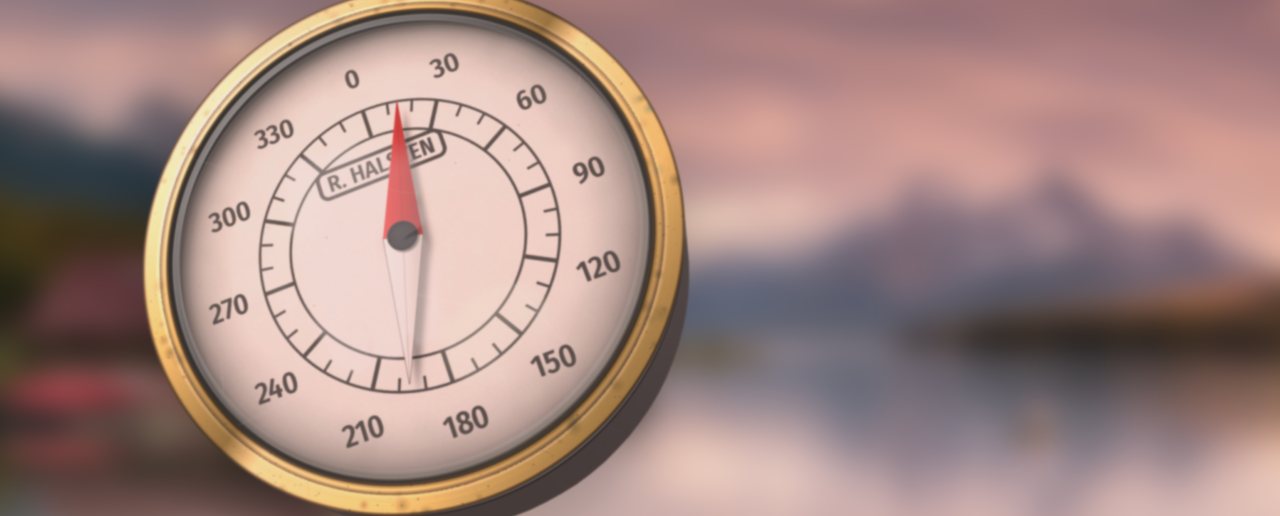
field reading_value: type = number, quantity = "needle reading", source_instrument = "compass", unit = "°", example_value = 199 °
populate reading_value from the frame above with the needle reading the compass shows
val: 15 °
